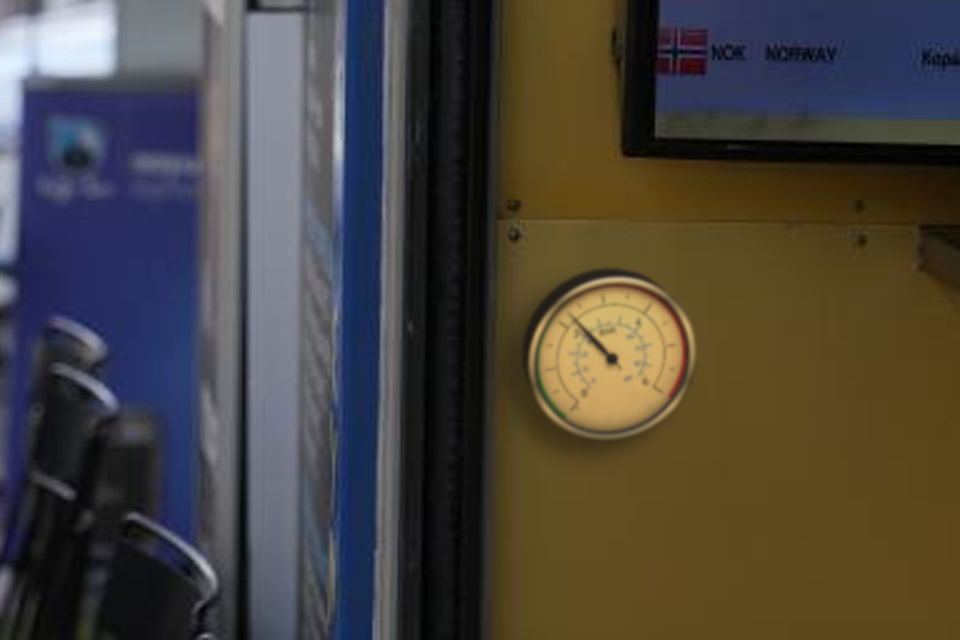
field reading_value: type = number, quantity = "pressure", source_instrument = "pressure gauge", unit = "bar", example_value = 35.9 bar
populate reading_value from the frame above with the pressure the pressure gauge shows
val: 2.25 bar
